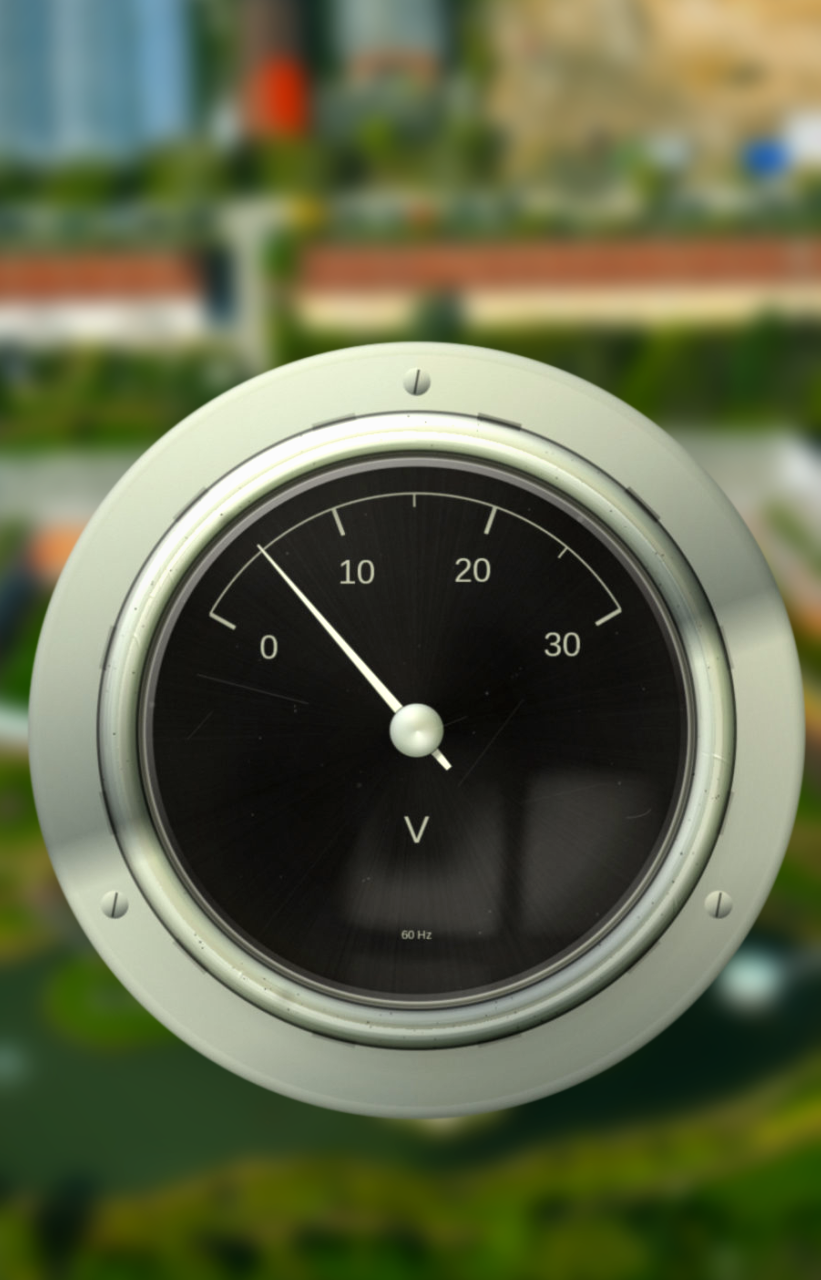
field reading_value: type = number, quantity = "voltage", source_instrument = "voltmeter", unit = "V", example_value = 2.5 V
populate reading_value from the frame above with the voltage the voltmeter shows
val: 5 V
